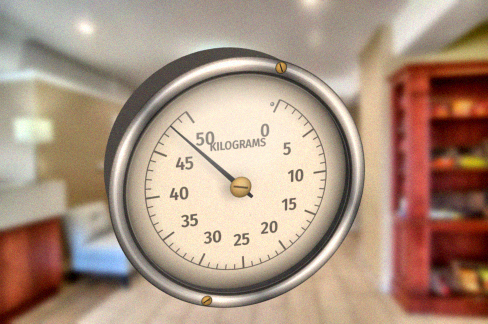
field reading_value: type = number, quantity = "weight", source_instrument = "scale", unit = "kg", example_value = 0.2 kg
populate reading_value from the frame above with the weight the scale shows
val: 48 kg
